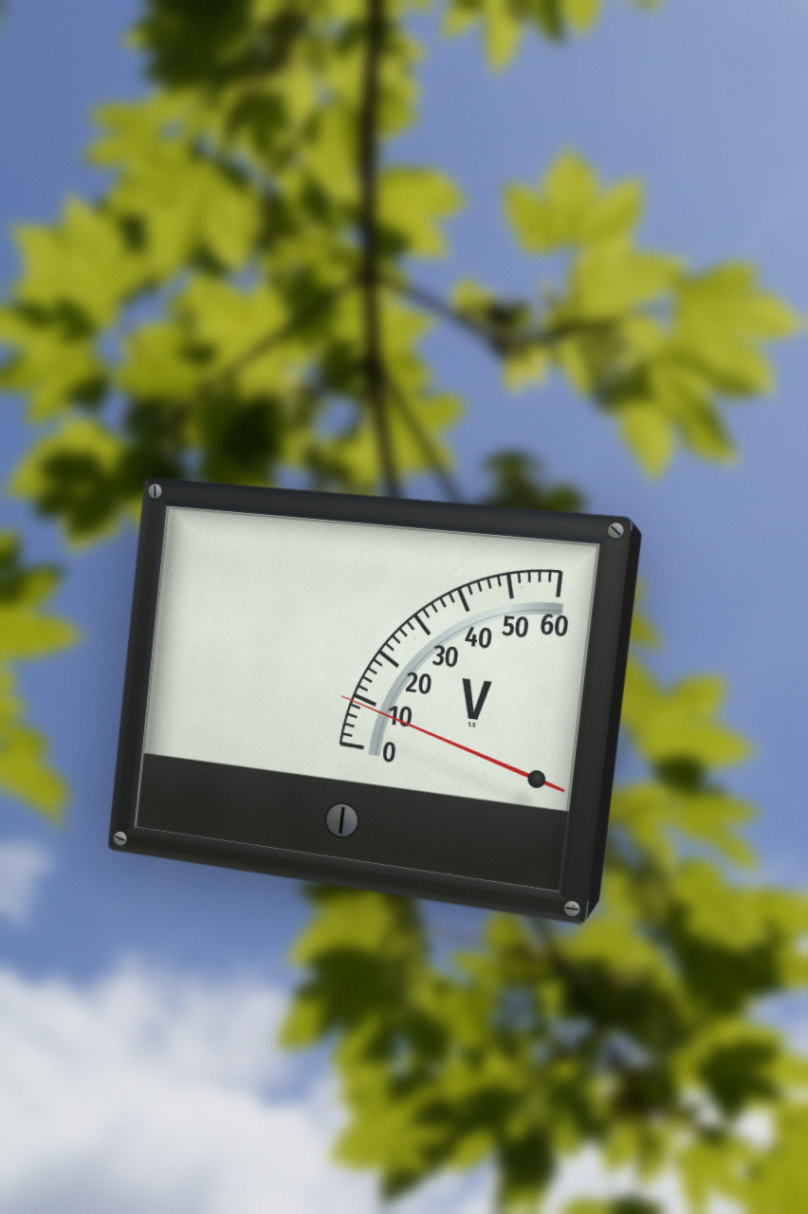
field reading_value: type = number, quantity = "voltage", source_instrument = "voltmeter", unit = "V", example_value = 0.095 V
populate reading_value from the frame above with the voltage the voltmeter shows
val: 9 V
